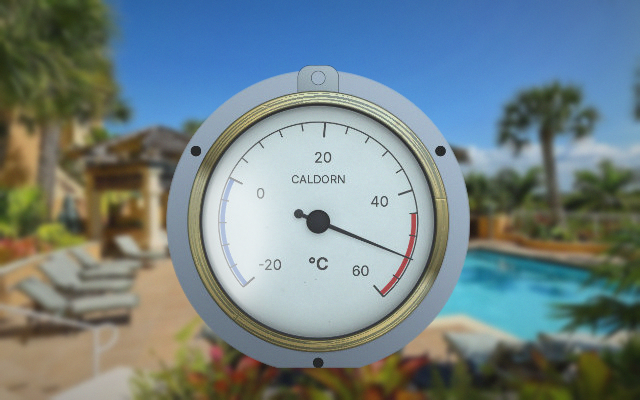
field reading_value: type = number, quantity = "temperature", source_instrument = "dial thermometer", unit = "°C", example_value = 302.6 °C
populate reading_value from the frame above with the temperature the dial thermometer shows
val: 52 °C
